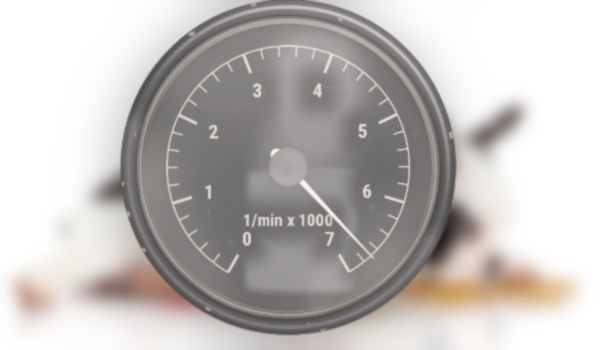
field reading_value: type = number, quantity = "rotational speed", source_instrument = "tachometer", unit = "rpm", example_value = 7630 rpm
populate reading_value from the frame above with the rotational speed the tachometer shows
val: 6700 rpm
